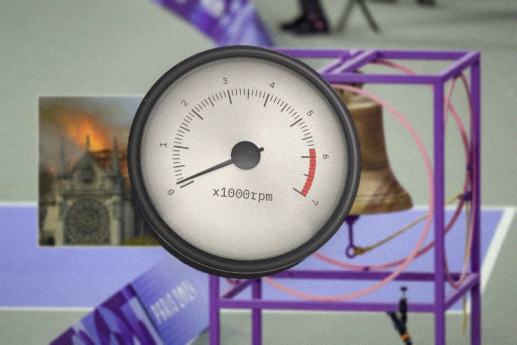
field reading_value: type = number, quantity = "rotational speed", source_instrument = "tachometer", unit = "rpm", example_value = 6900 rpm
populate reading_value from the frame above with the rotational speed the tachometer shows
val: 100 rpm
